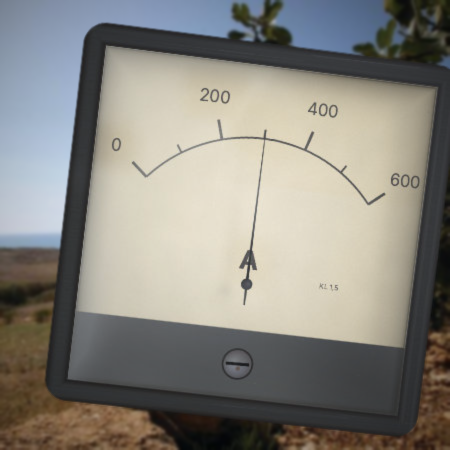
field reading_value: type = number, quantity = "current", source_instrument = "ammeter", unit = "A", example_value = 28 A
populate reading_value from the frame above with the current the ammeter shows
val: 300 A
